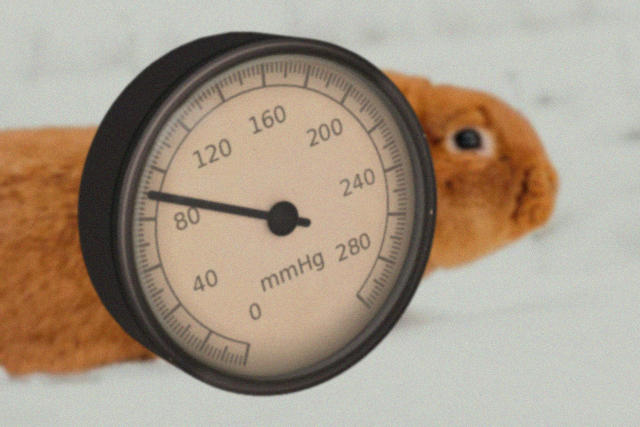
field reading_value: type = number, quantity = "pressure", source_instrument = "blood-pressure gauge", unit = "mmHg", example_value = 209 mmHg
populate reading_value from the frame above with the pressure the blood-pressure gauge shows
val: 90 mmHg
